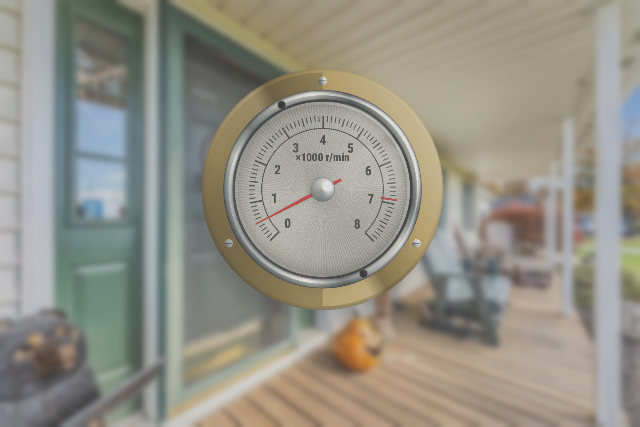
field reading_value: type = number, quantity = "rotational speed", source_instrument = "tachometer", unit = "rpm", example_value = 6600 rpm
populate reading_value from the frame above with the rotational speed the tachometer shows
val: 500 rpm
